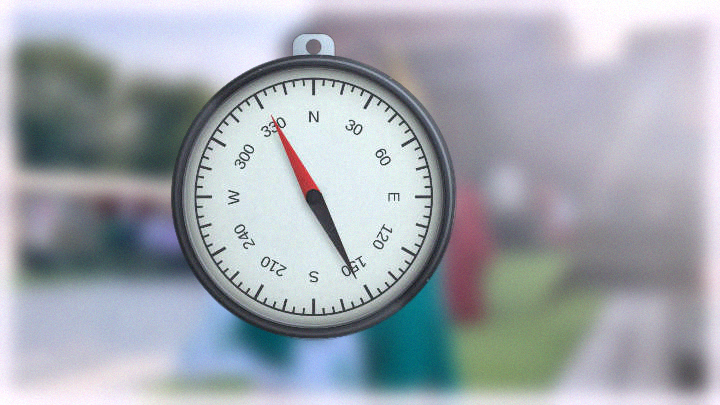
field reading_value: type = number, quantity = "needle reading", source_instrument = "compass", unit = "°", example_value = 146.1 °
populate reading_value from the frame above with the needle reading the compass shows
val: 332.5 °
